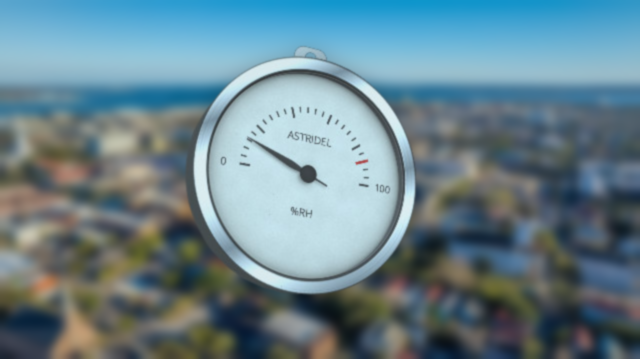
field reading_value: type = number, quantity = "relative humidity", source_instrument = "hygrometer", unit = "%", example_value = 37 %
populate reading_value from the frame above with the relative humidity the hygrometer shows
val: 12 %
